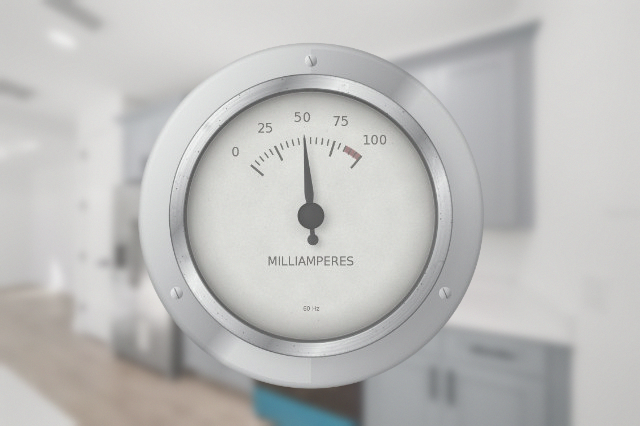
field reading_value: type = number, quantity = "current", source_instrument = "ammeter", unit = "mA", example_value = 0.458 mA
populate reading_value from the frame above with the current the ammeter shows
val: 50 mA
